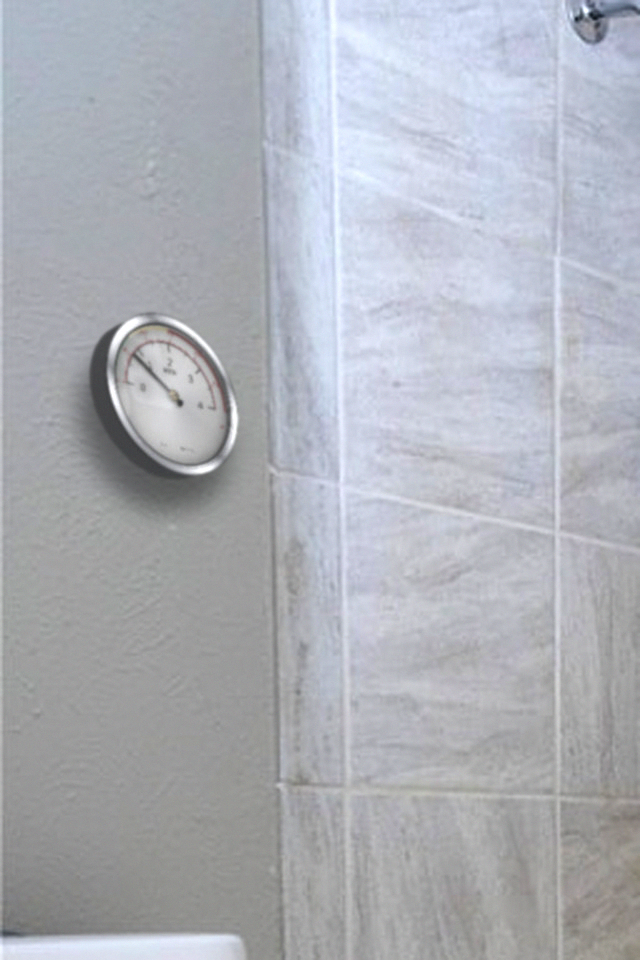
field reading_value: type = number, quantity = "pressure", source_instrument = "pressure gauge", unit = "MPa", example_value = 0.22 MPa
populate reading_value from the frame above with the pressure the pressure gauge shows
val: 0.75 MPa
